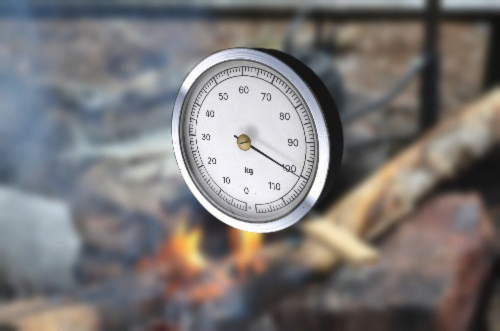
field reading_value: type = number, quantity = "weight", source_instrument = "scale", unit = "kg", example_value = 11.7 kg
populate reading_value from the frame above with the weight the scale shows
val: 100 kg
